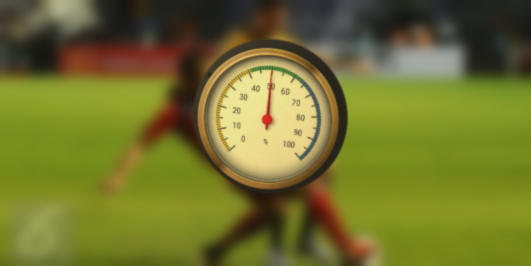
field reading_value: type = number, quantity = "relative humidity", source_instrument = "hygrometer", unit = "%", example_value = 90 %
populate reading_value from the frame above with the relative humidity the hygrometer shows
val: 50 %
